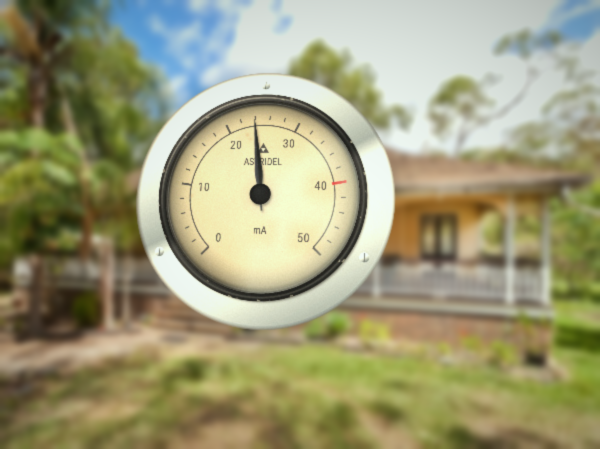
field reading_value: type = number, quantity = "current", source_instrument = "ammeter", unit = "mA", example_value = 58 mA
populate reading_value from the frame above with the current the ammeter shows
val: 24 mA
